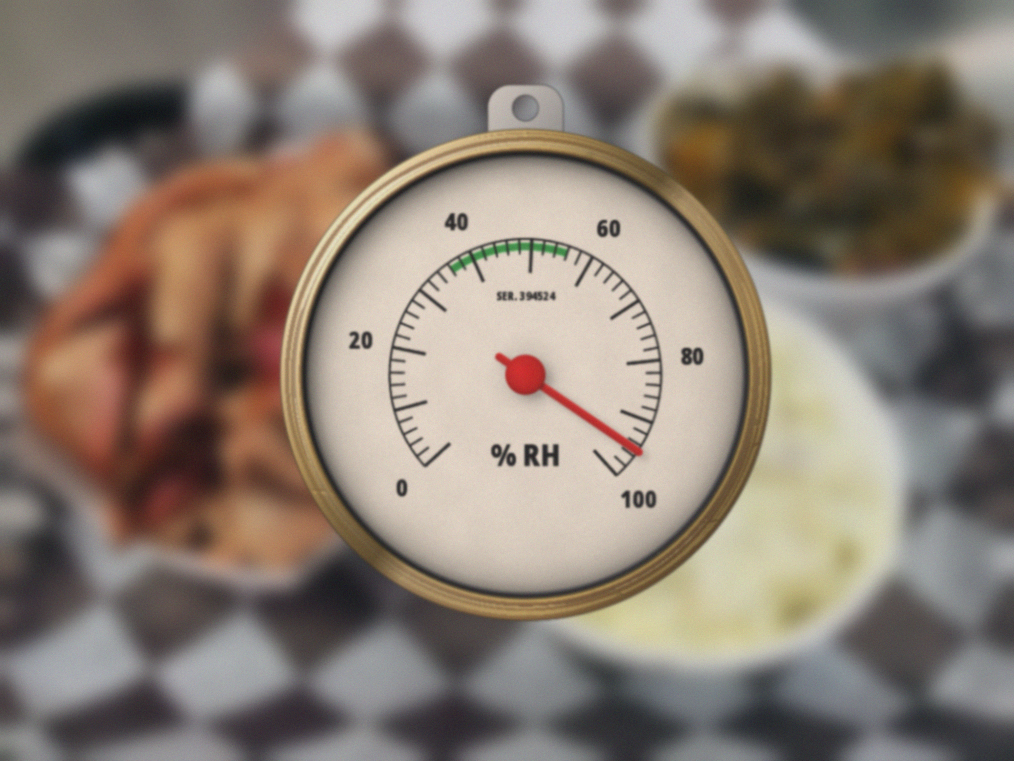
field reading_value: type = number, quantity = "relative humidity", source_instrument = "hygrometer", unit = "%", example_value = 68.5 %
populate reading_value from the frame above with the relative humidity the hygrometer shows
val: 95 %
